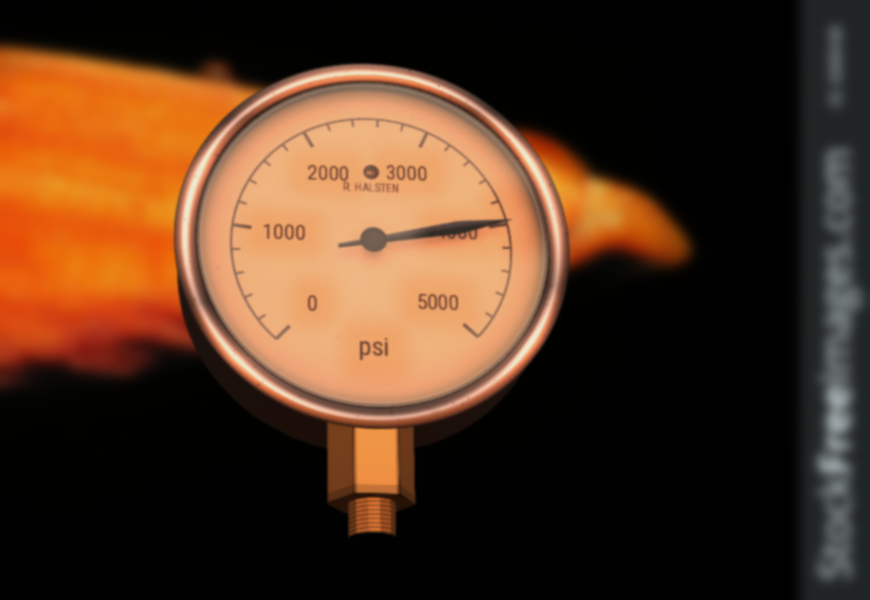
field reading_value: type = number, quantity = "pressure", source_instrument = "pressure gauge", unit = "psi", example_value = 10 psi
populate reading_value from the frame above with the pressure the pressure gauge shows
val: 4000 psi
